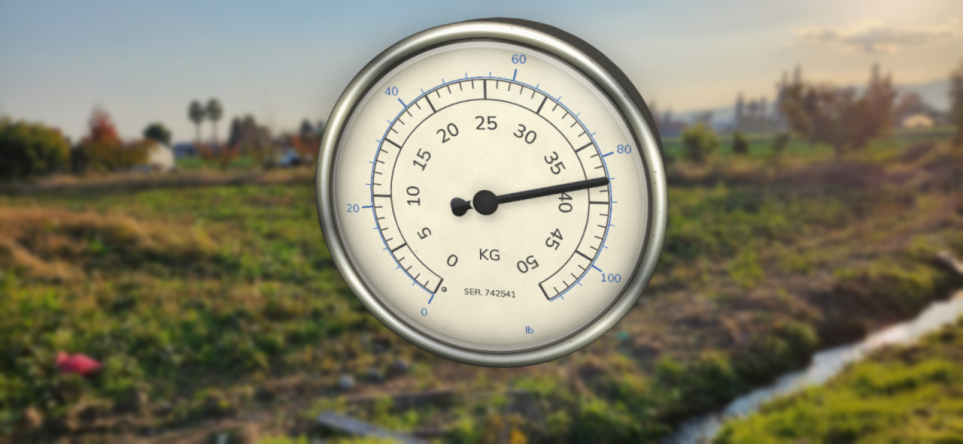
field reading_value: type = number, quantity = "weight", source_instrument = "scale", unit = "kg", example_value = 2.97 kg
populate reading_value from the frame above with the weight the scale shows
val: 38 kg
